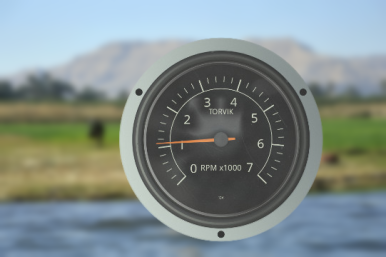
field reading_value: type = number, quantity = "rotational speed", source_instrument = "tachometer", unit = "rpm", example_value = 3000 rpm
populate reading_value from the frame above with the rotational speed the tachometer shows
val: 1100 rpm
